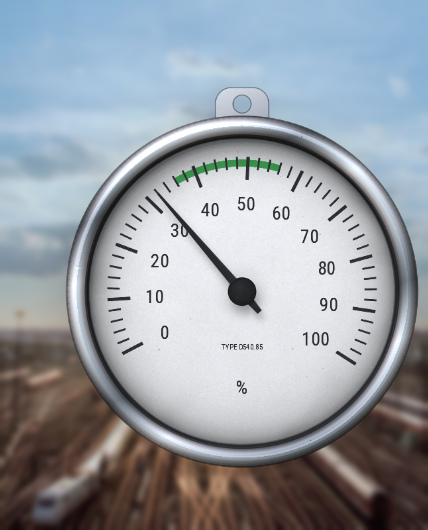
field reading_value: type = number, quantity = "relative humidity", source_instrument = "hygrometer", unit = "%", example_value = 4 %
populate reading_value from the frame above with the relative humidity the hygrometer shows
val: 32 %
